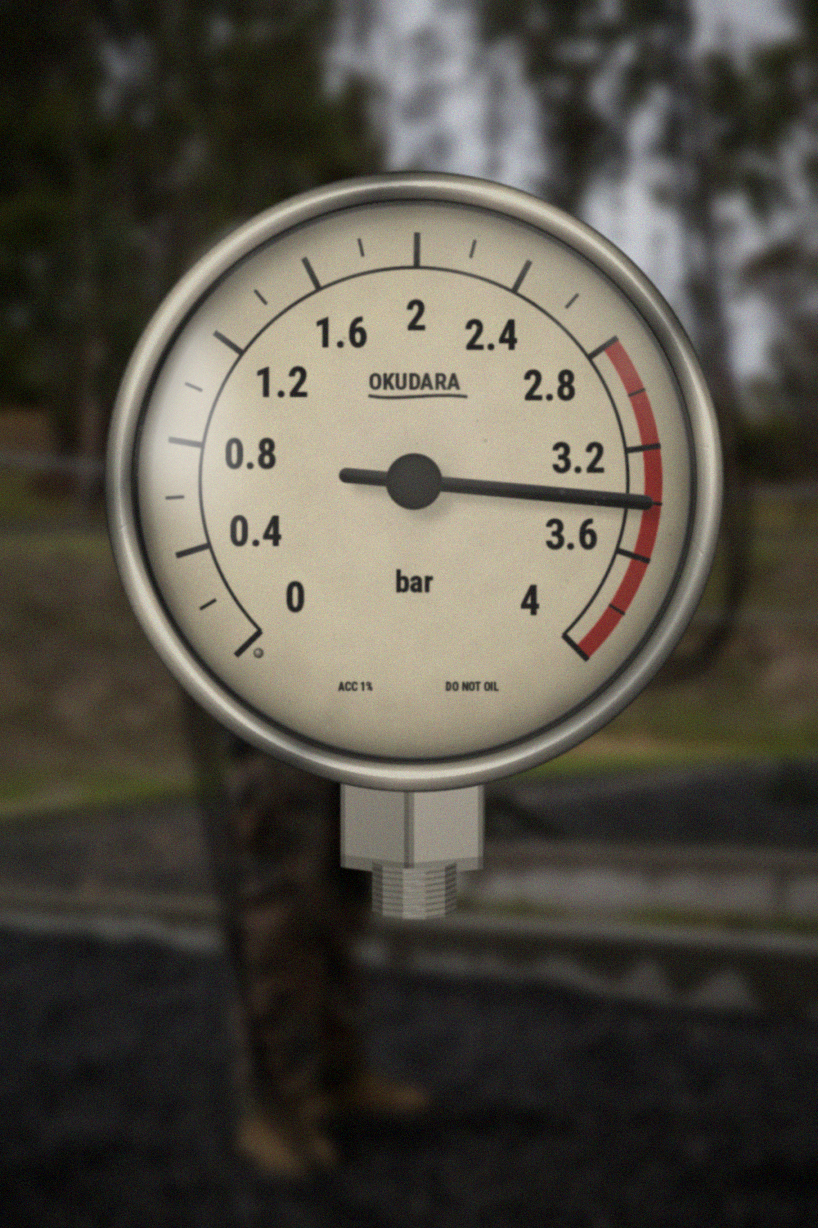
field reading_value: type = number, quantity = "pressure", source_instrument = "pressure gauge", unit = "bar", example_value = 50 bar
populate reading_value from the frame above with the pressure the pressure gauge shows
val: 3.4 bar
